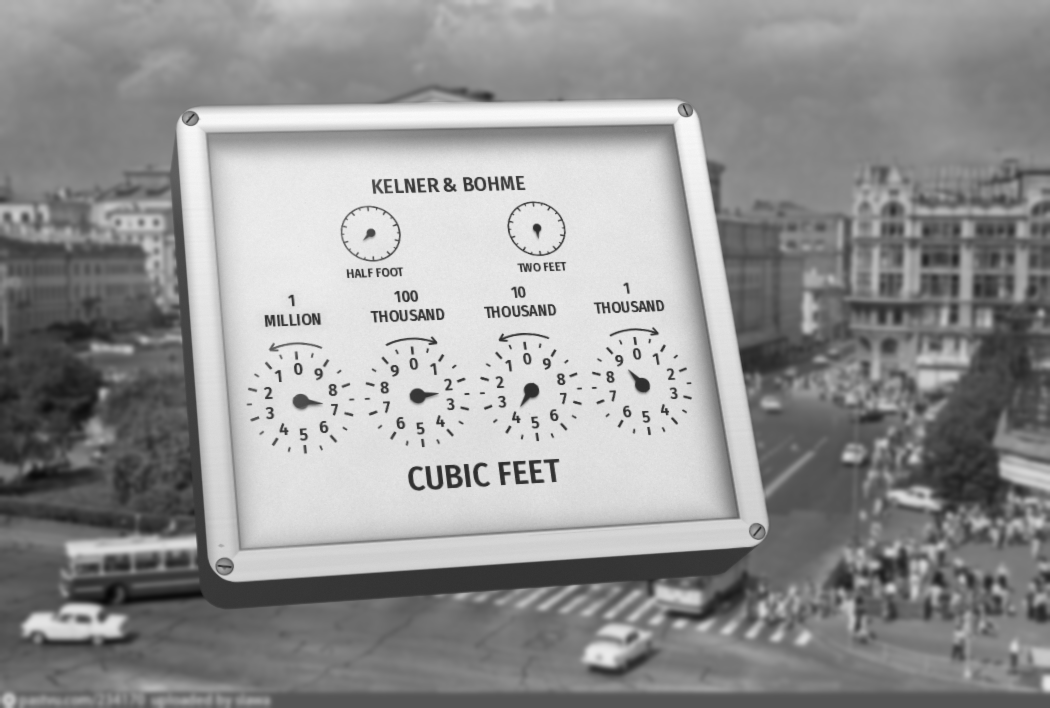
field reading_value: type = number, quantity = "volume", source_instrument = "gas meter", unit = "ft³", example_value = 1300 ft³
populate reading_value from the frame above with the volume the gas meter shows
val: 723900 ft³
